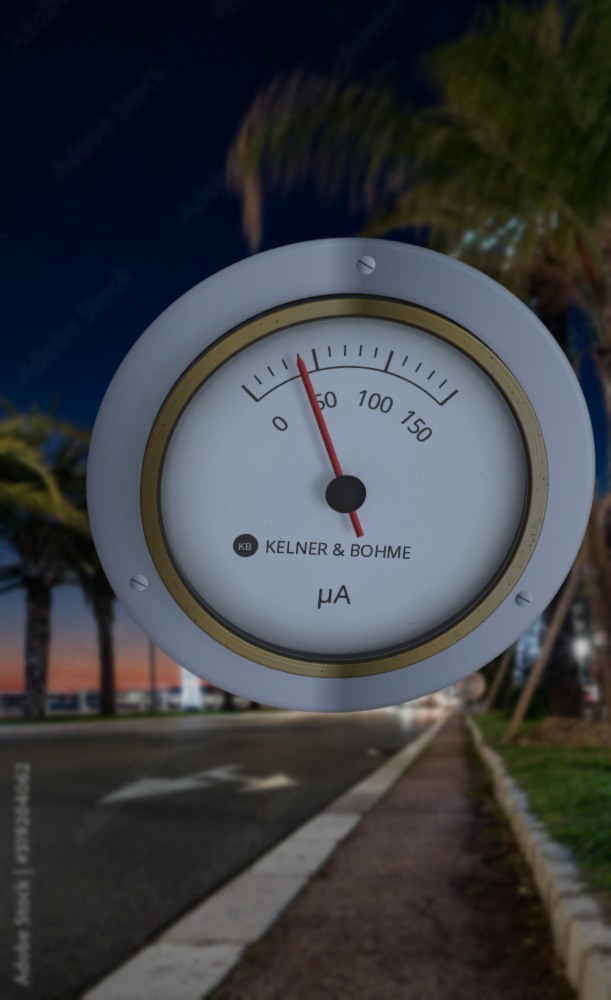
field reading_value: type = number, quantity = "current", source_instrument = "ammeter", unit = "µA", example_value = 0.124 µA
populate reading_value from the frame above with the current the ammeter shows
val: 40 µA
